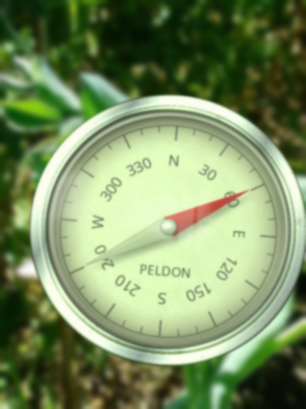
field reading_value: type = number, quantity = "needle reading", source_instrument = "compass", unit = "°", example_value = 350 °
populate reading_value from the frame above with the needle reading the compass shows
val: 60 °
